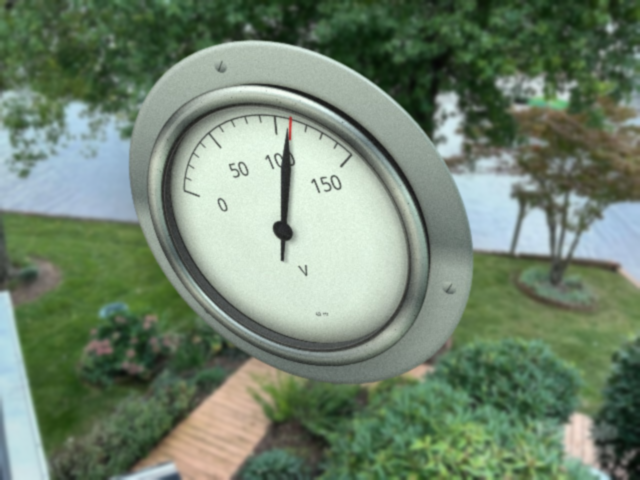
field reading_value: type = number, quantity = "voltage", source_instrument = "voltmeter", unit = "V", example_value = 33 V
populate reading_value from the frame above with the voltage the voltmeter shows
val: 110 V
